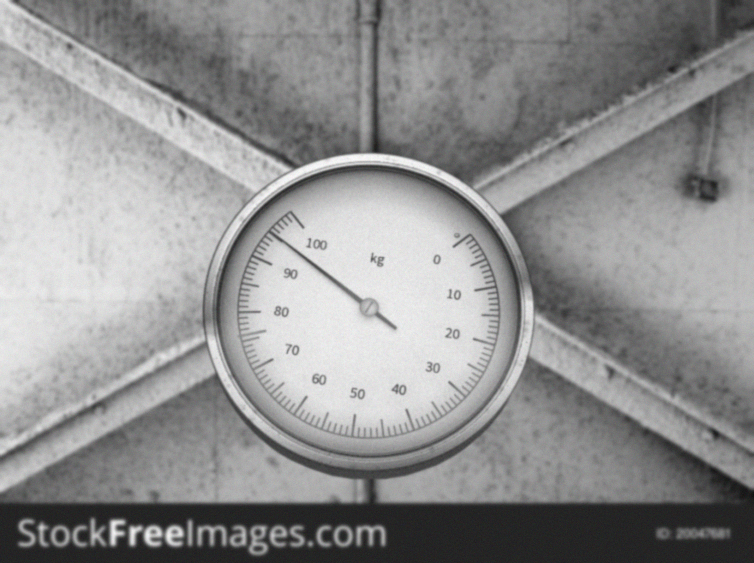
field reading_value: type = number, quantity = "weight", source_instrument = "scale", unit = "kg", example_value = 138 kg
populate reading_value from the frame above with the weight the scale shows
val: 95 kg
